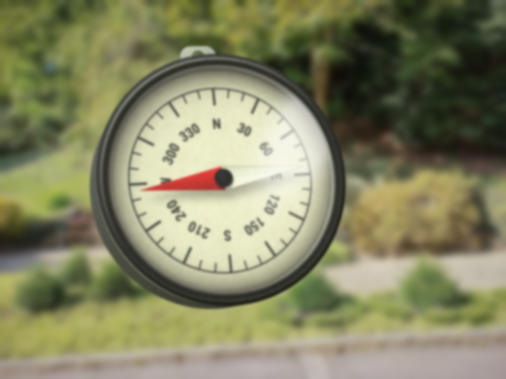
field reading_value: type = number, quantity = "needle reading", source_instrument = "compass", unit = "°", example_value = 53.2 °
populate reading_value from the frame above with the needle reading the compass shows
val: 265 °
